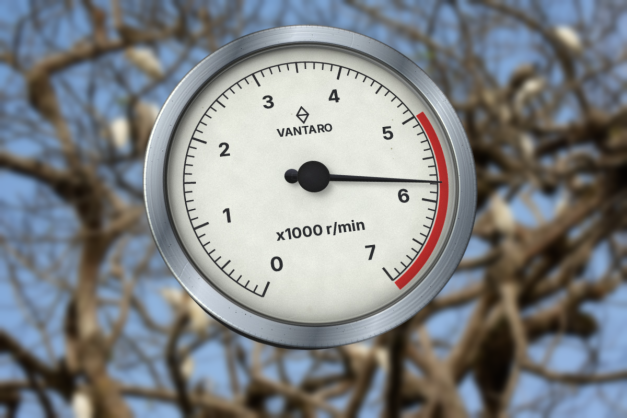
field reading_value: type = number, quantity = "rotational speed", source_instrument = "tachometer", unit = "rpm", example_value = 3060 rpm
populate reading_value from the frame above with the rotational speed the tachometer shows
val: 5800 rpm
